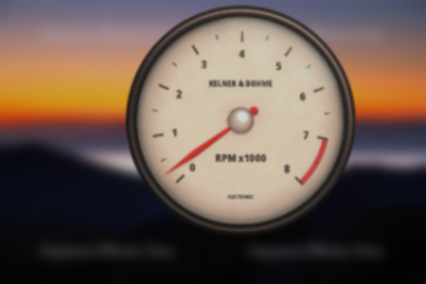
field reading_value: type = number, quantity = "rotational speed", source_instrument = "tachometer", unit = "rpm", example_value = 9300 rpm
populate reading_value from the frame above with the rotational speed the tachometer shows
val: 250 rpm
